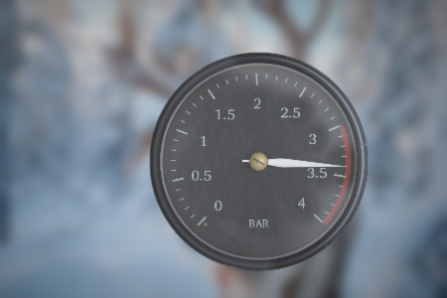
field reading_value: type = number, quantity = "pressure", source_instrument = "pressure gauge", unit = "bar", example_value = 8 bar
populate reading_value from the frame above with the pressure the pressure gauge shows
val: 3.4 bar
